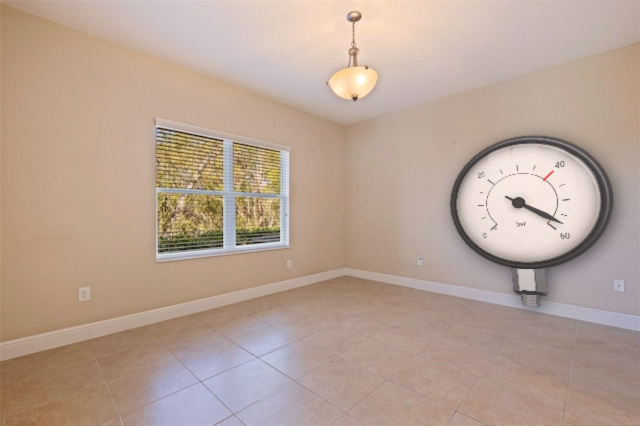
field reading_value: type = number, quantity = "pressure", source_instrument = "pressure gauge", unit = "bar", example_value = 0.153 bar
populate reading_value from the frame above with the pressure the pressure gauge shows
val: 57.5 bar
